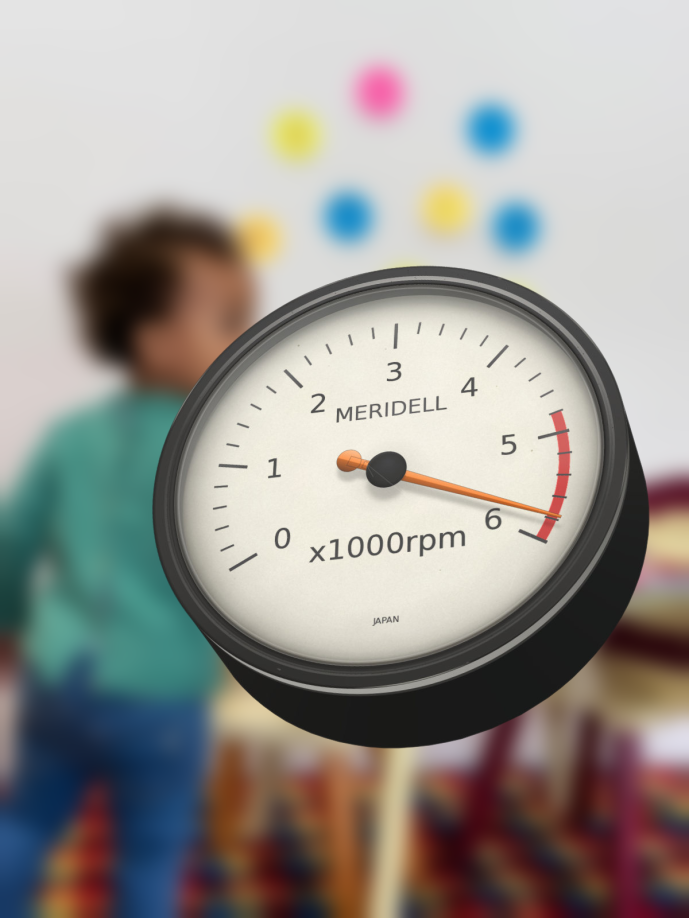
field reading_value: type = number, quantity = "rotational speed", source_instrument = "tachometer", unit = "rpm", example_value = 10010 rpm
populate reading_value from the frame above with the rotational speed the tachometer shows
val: 5800 rpm
